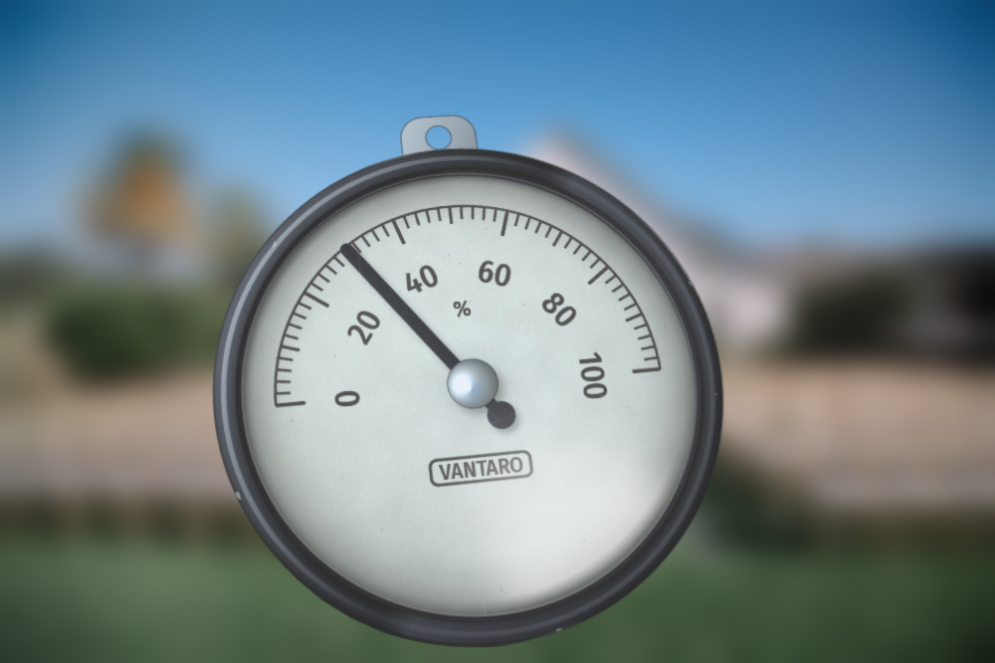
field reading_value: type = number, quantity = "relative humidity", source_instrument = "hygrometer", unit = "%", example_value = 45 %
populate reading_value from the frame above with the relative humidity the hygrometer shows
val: 30 %
